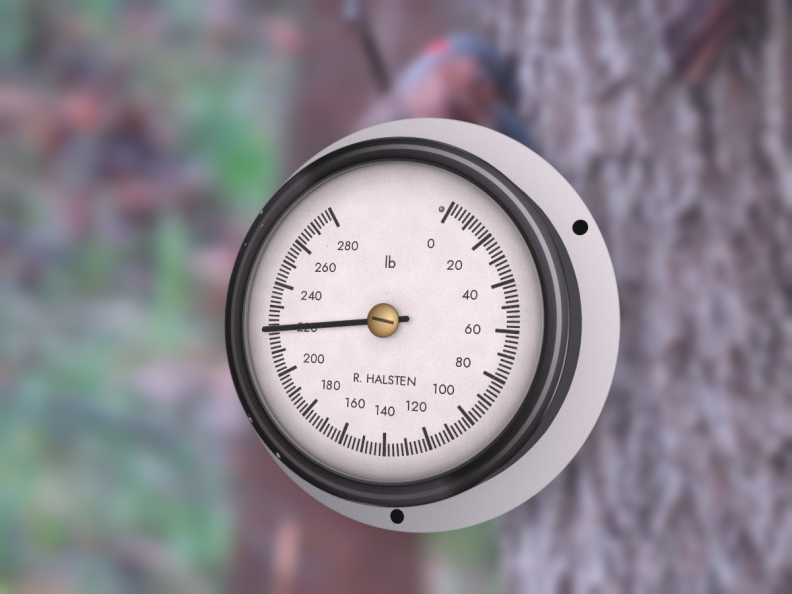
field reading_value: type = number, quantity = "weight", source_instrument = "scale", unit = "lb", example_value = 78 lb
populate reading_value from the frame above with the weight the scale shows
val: 220 lb
